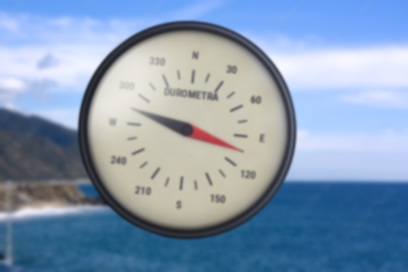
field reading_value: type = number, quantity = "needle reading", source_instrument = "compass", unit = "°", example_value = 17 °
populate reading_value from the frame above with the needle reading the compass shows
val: 105 °
